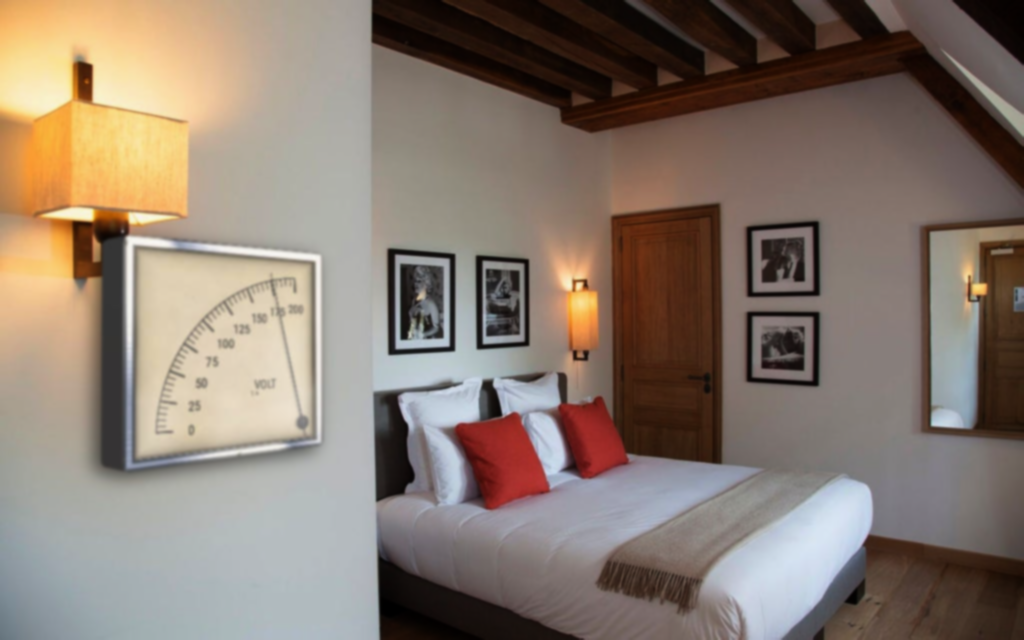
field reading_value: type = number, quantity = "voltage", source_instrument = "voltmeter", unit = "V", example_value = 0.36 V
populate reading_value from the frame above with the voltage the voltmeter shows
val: 175 V
